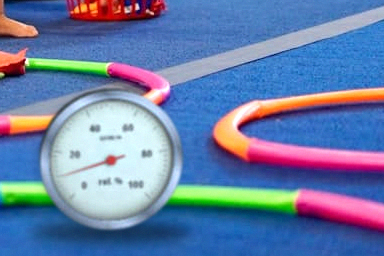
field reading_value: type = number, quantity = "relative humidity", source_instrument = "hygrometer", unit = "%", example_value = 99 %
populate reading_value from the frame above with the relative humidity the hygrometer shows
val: 10 %
